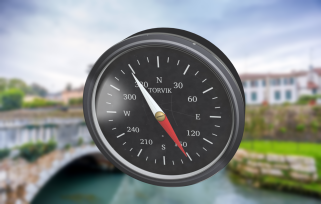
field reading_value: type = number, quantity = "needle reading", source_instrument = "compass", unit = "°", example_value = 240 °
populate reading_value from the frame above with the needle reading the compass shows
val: 150 °
